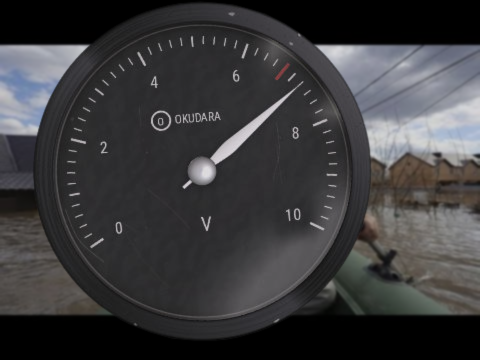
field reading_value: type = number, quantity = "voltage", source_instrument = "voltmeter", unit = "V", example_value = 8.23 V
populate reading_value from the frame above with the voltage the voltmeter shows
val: 7.2 V
